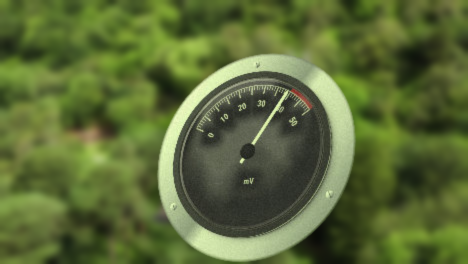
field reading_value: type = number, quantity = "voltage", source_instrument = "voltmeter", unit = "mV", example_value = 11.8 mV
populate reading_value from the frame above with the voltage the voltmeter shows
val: 40 mV
